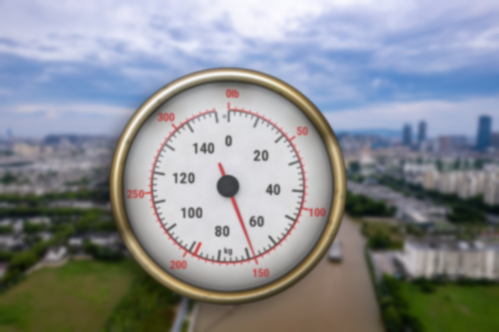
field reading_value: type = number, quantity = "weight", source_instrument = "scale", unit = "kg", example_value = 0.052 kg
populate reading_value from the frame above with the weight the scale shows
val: 68 kg
